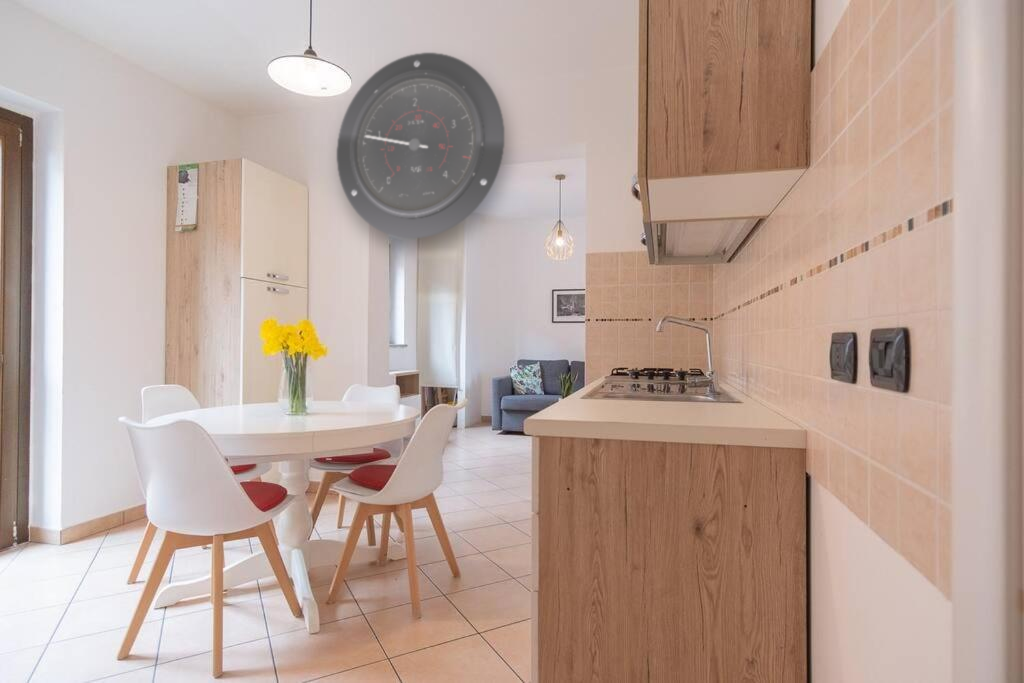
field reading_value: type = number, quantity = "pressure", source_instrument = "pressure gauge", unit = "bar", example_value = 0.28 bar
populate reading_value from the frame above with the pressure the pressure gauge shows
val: 0.9 bar
